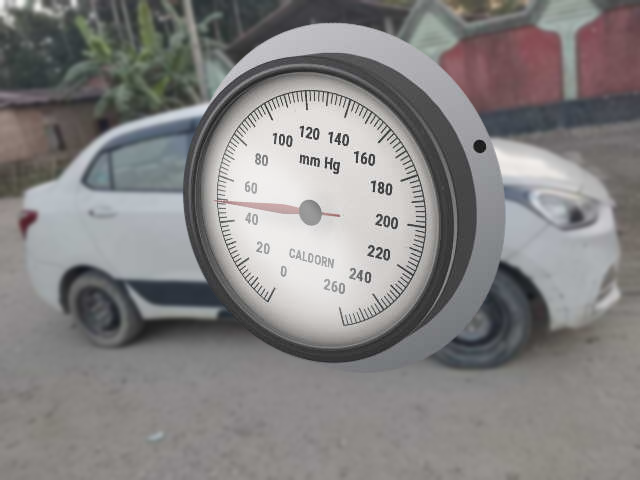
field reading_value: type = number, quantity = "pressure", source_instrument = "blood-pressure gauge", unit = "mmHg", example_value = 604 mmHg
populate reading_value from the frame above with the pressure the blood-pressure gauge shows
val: 50 mmHg
